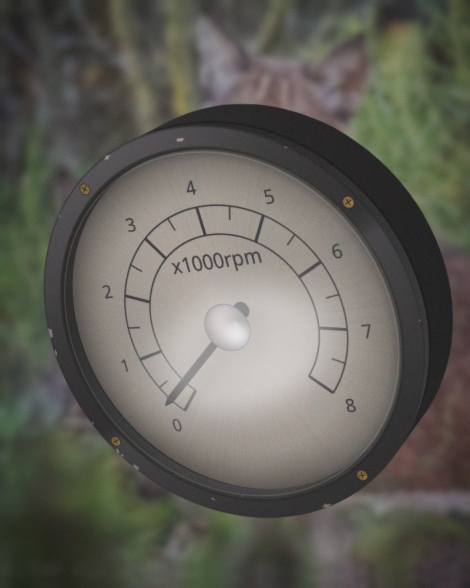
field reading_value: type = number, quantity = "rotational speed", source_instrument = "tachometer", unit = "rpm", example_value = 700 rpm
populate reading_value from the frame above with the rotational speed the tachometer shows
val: 250 rpm
